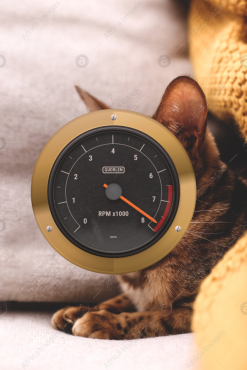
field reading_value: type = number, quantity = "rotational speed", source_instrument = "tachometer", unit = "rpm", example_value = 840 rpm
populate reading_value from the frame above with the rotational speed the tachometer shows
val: 7750 rpm
